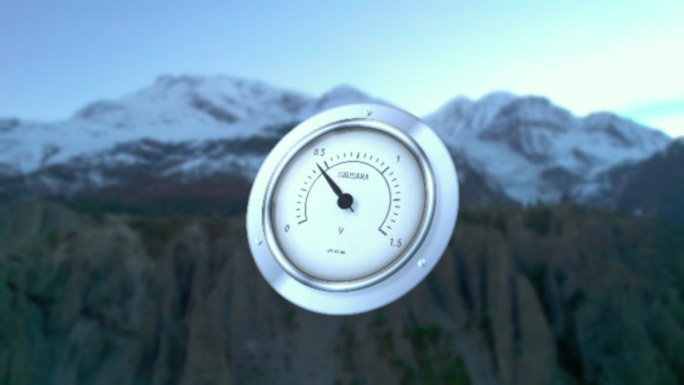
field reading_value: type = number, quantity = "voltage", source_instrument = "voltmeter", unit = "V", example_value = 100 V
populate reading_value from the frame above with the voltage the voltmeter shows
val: 0.45 V
